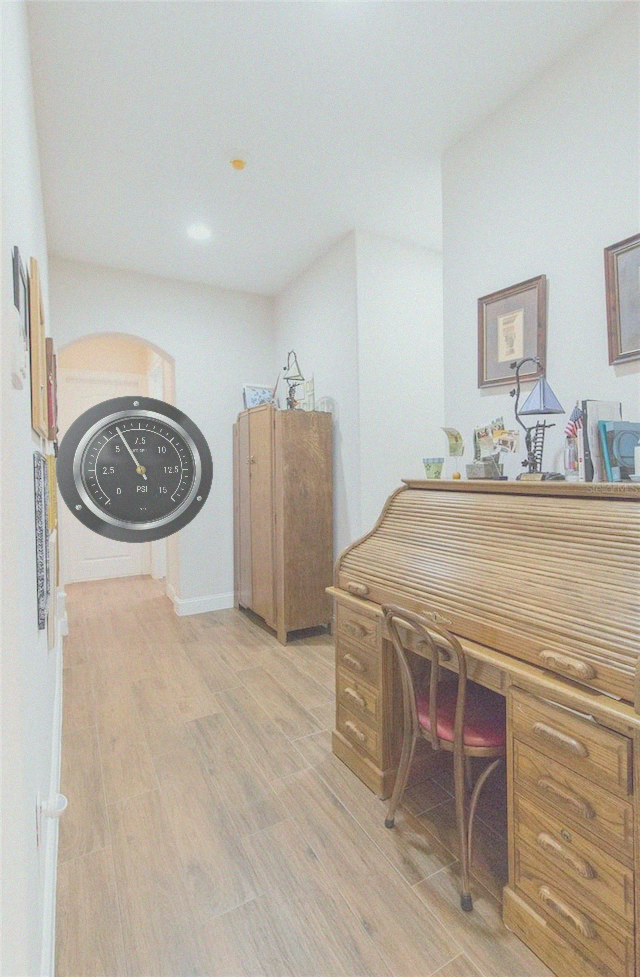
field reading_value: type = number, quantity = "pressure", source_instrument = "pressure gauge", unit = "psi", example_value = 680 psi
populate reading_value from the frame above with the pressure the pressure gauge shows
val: 6 psi
